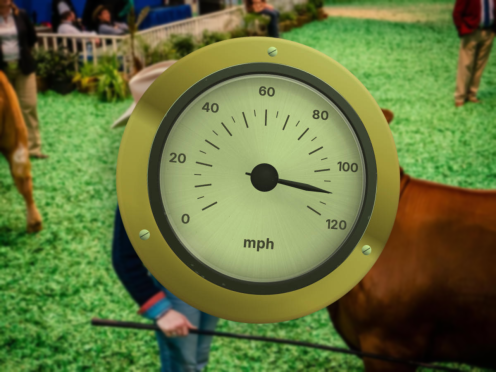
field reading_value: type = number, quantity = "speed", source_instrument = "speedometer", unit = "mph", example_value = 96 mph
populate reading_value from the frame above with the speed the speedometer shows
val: 110 mph
